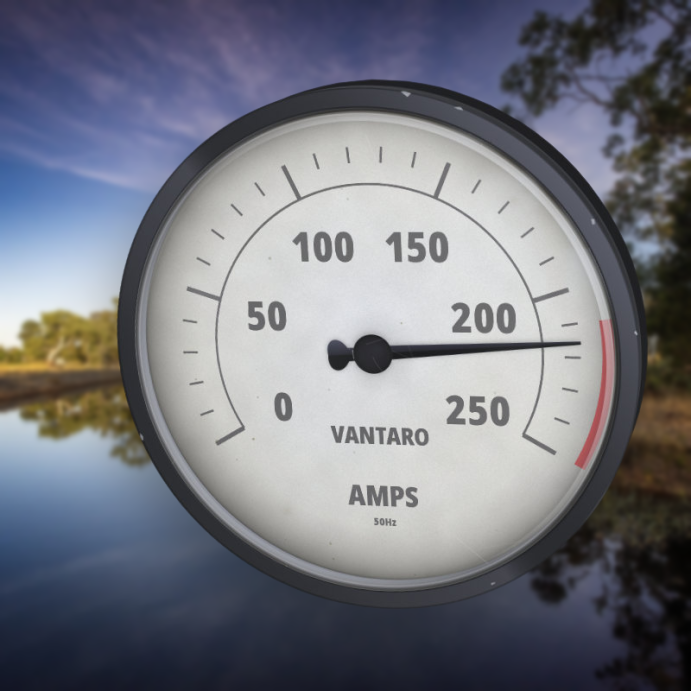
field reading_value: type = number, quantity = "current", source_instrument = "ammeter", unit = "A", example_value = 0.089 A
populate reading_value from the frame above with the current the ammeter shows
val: 215 A
